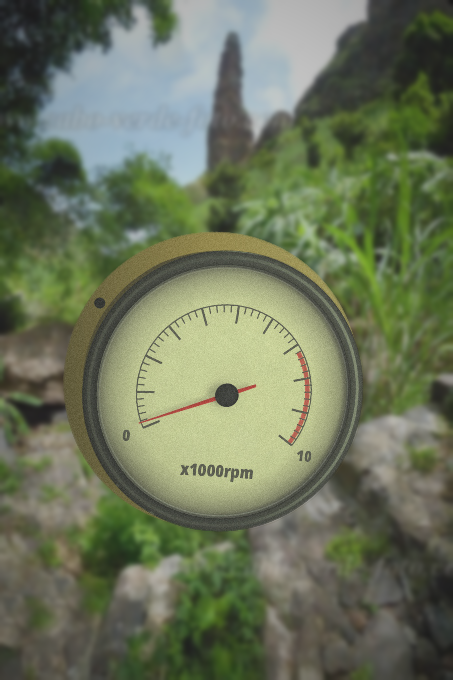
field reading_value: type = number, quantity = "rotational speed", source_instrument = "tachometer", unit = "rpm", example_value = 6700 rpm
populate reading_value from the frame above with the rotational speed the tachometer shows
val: 200 rpm
